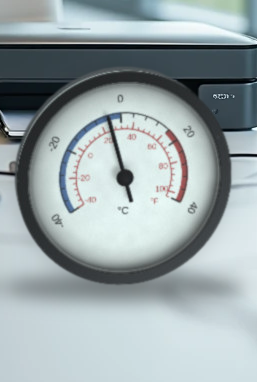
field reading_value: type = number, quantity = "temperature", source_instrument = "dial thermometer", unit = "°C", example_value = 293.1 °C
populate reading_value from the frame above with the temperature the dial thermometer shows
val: -4 °C
